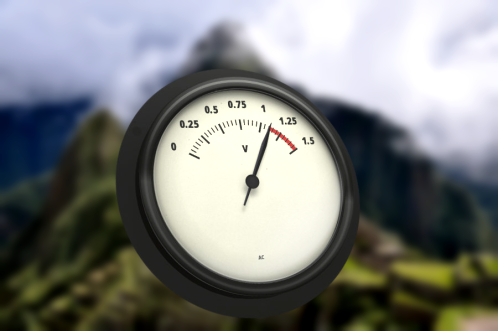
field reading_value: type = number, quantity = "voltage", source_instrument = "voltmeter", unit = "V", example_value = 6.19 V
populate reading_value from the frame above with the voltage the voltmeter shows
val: 1.1 V
